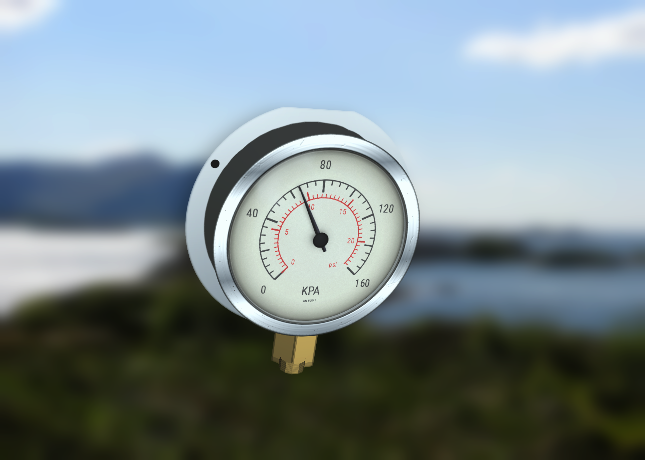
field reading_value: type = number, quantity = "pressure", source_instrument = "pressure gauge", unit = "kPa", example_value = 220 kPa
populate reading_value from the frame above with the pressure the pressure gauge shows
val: 65 kPa
